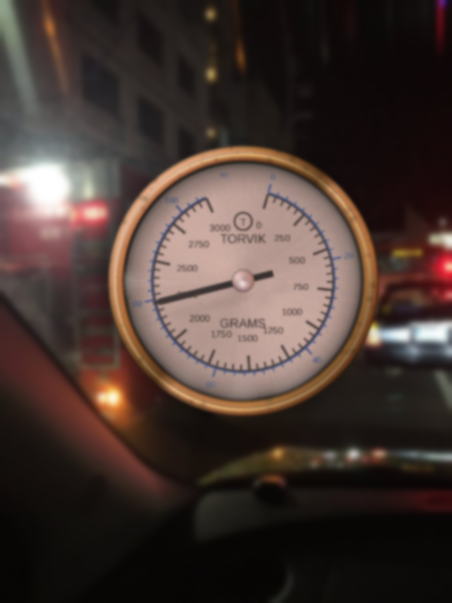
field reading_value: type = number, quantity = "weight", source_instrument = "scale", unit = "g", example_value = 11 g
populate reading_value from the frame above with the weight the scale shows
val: 2250 g
